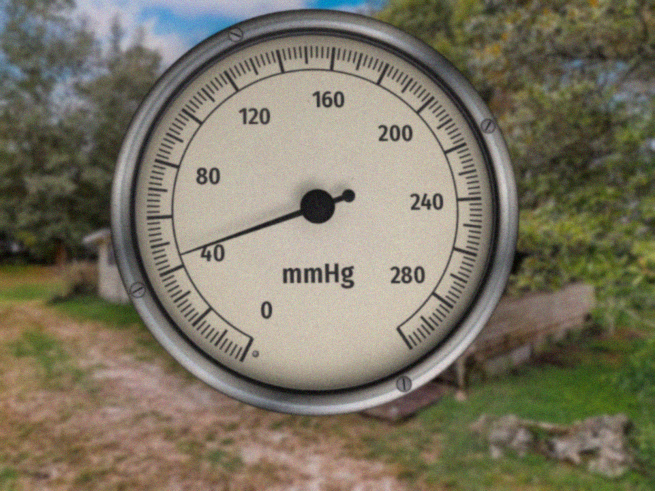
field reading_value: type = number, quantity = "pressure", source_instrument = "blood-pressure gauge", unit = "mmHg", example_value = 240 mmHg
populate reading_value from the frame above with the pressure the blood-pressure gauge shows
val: 44 mmHg
